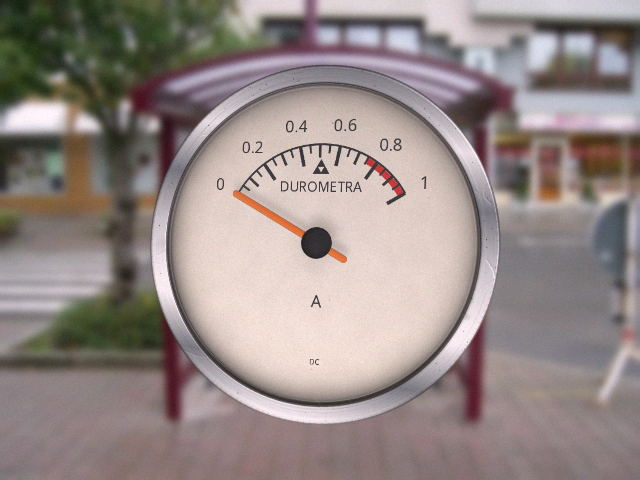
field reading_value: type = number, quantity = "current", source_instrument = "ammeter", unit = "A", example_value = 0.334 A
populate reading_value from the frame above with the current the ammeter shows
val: 0 A
